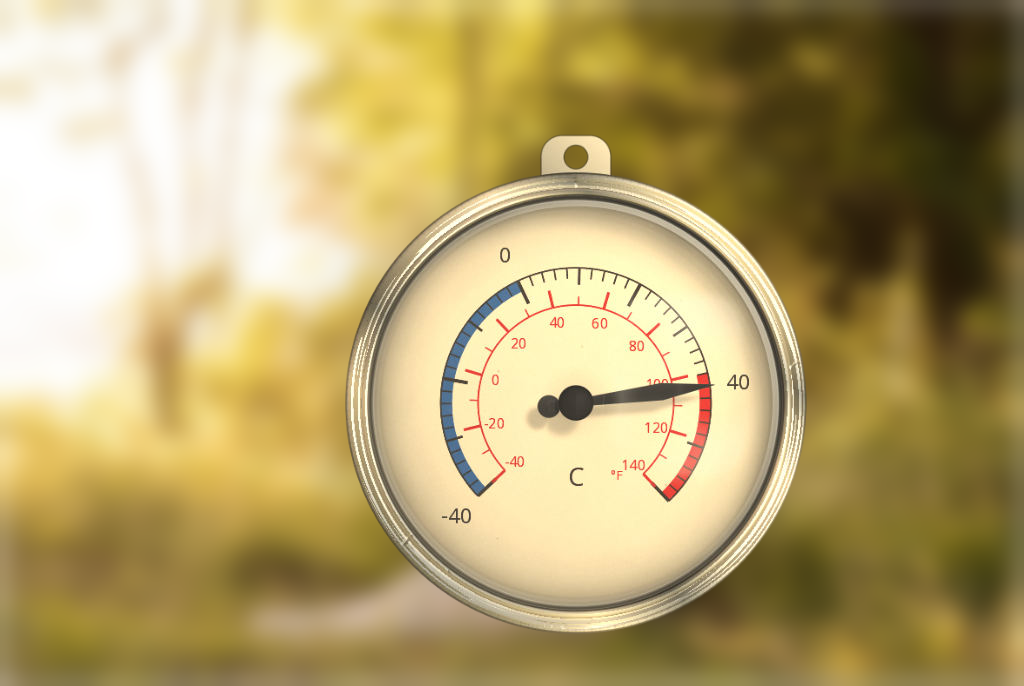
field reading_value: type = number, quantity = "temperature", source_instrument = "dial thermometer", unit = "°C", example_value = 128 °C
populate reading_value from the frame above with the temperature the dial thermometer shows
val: 40 °C
